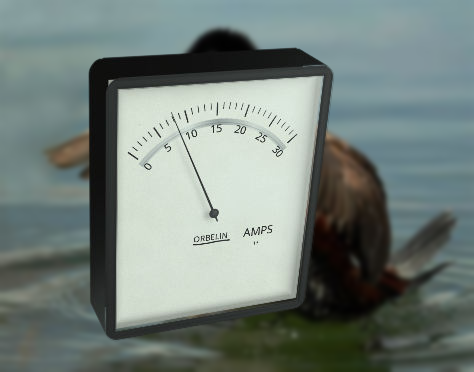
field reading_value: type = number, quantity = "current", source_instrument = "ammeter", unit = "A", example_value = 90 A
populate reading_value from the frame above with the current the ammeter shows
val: 8 A
